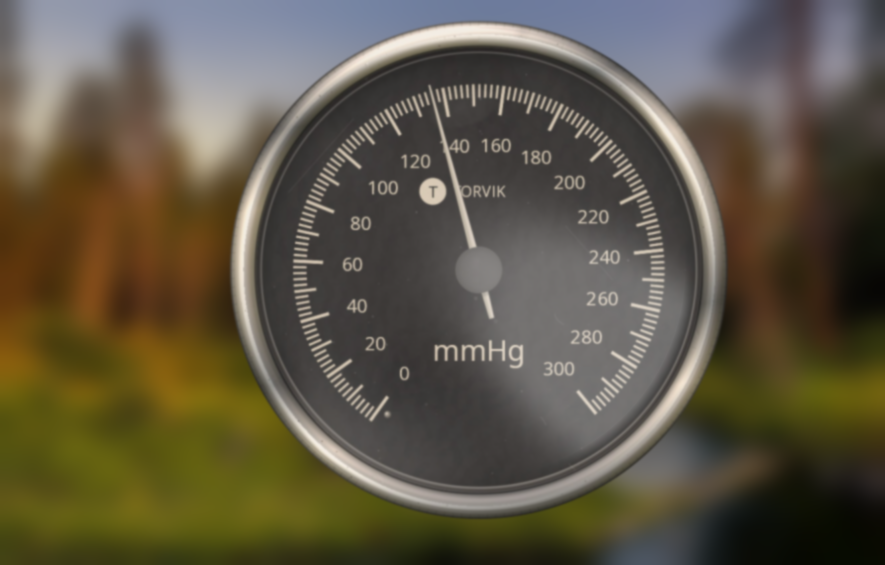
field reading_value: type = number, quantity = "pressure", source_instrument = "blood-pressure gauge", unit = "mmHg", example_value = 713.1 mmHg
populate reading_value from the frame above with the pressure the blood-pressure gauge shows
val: 136 mmHg
